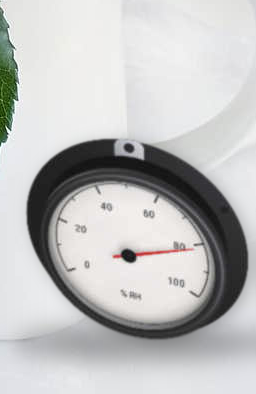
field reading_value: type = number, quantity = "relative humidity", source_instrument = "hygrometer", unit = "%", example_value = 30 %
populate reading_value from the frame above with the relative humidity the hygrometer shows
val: 80 %
